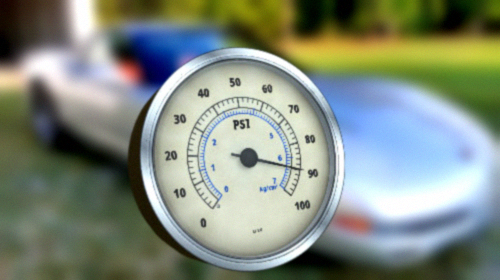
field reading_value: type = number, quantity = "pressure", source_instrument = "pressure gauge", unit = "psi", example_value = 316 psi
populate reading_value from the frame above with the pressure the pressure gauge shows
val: 90 psi
